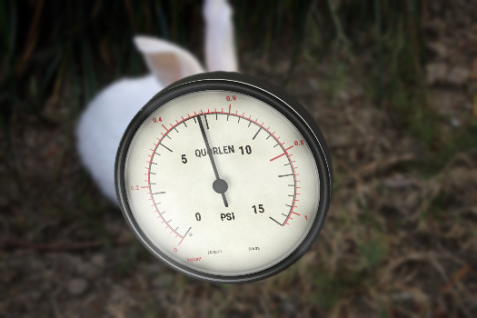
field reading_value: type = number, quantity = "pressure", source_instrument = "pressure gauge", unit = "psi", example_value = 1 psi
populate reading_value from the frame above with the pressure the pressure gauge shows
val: 7.25 psi
